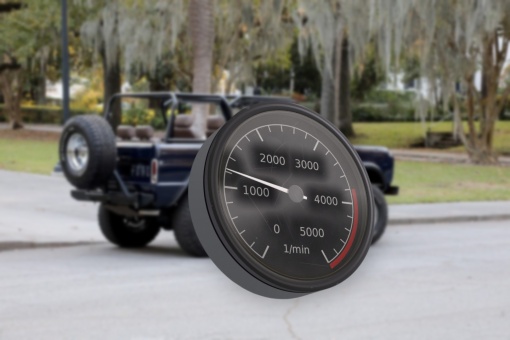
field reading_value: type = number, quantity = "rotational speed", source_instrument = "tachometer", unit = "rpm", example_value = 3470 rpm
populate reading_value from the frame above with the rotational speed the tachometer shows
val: 1200 rpm
